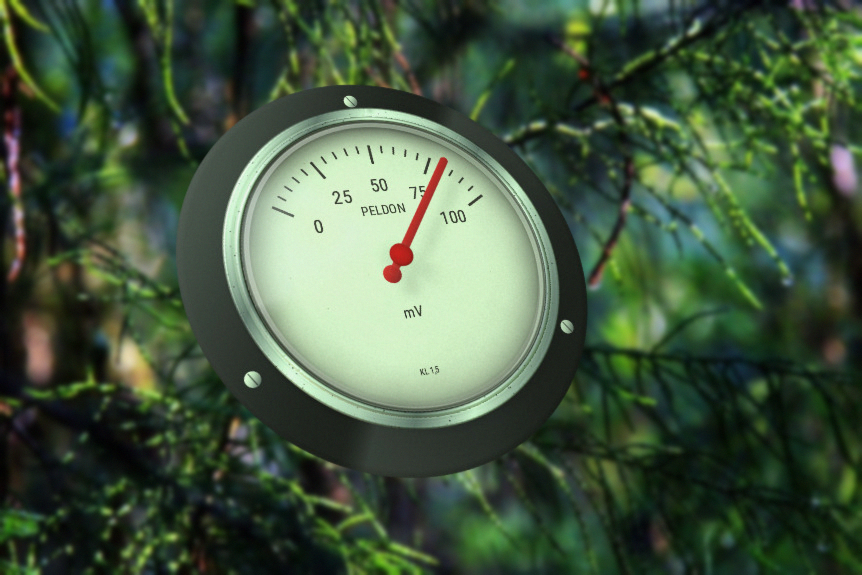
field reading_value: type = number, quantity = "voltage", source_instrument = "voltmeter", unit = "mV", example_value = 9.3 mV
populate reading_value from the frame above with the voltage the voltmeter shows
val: 80 mV
